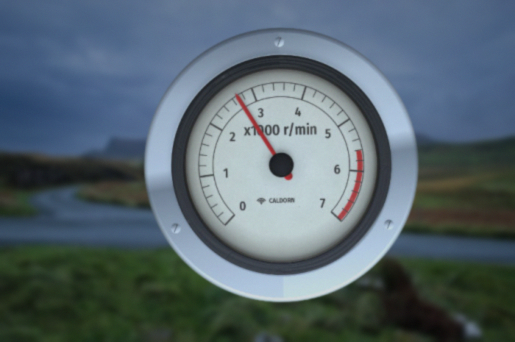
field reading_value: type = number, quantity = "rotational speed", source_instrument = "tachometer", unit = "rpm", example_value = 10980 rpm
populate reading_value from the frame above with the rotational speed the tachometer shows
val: 2700 rpm
